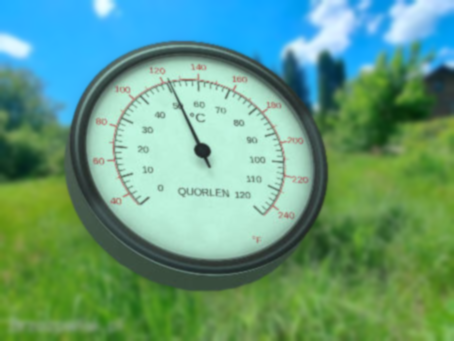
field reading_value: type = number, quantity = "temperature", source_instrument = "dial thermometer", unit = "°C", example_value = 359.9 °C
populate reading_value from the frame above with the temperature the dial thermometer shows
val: 50 °C
